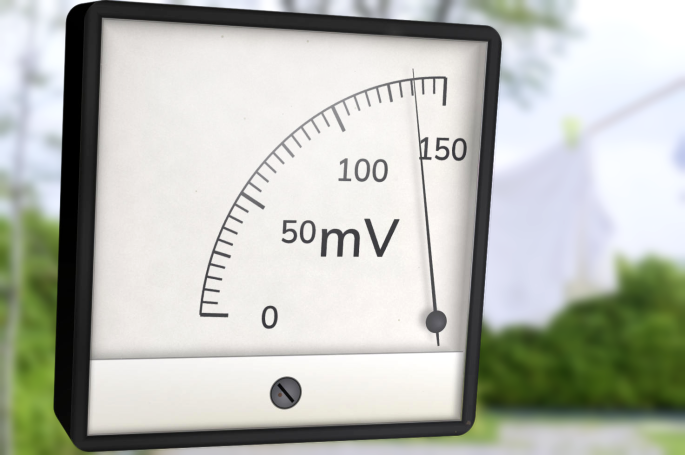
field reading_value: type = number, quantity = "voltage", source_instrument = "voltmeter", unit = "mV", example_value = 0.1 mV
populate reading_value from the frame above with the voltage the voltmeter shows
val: 135 mV
